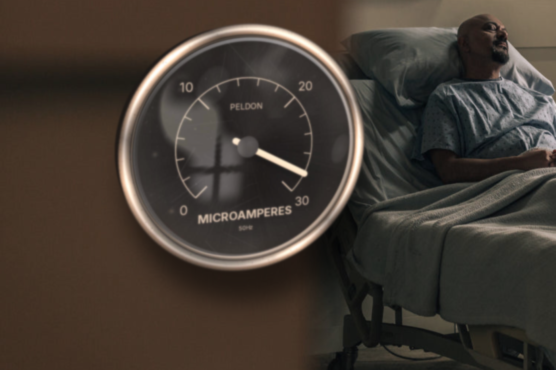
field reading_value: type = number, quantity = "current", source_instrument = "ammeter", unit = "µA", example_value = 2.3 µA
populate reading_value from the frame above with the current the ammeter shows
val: 28 µA
